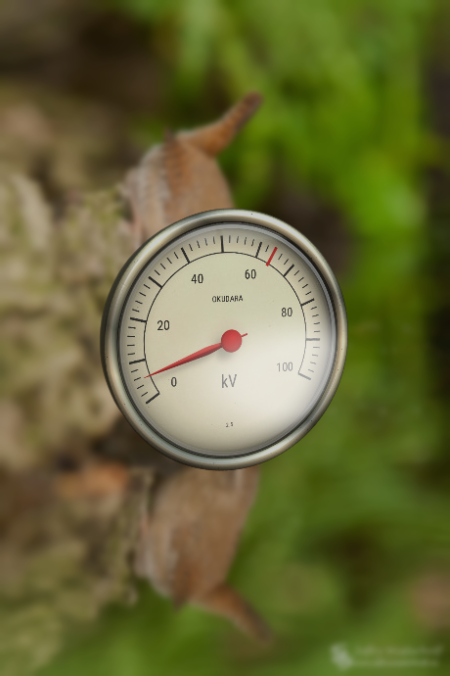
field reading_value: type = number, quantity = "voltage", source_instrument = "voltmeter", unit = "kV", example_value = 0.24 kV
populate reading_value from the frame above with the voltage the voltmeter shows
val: 6 kV
